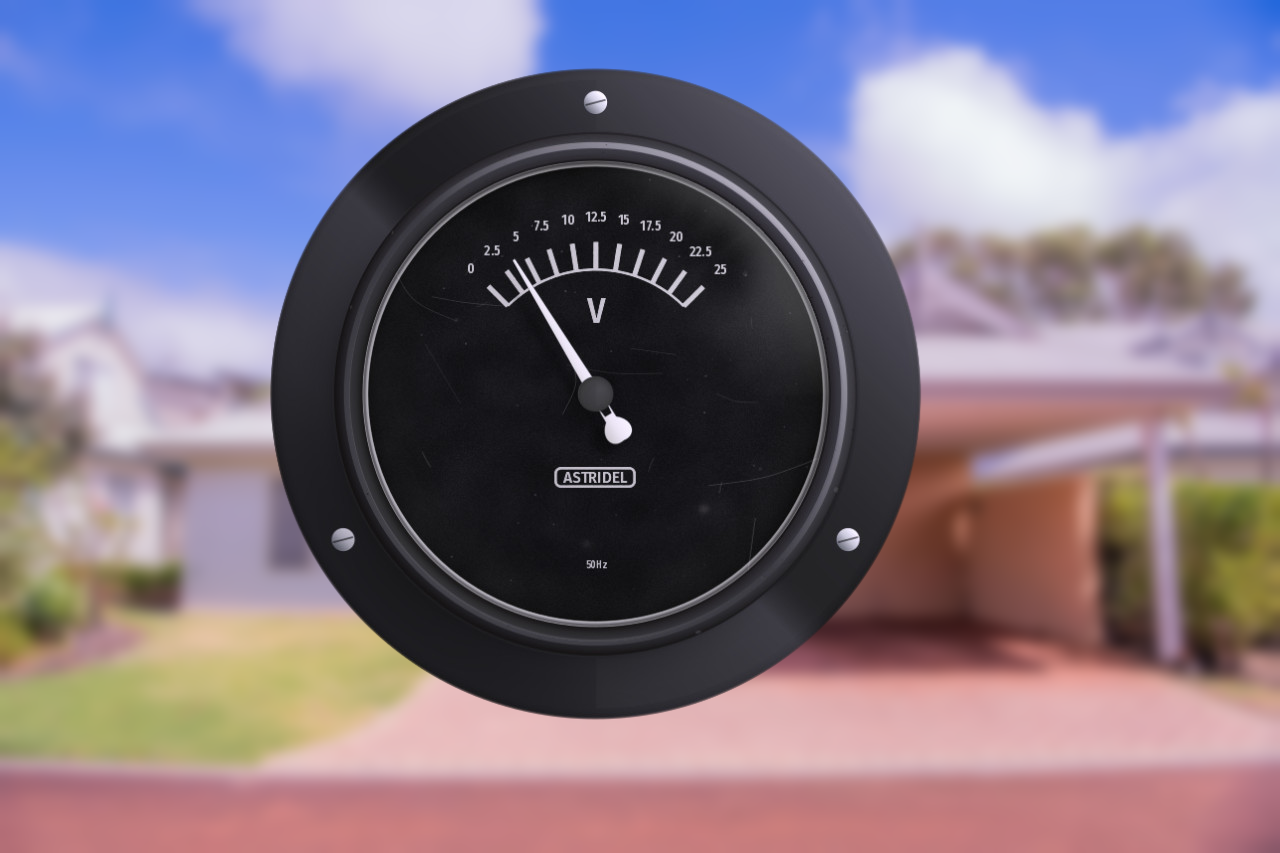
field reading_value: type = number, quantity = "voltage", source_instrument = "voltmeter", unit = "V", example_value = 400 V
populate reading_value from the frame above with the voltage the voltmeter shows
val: 3.75 V
